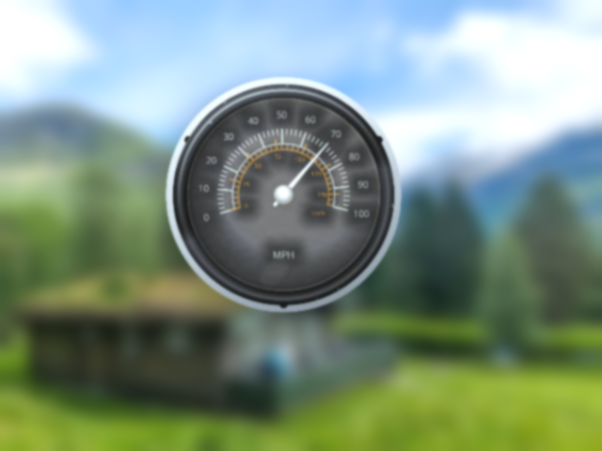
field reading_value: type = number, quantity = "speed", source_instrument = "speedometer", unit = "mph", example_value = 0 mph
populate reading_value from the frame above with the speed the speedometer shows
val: 70 mph
